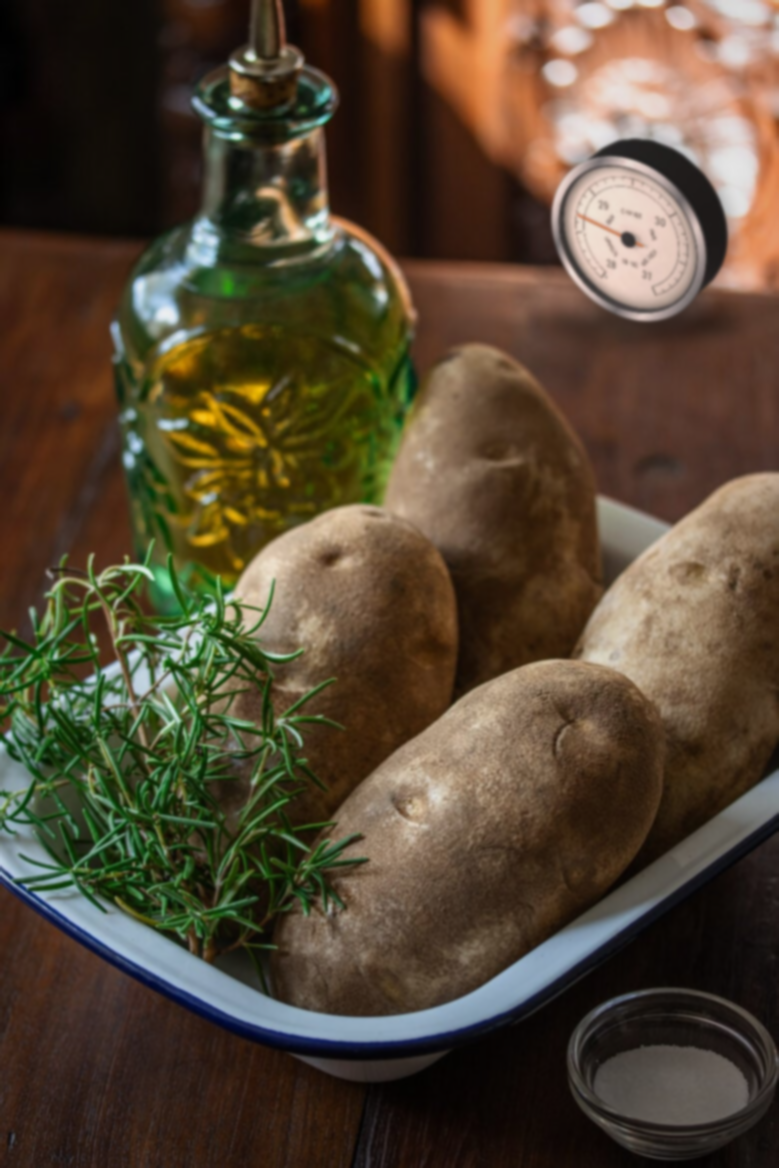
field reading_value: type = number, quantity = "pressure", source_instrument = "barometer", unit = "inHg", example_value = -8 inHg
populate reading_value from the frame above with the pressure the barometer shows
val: 28.7 inHg
